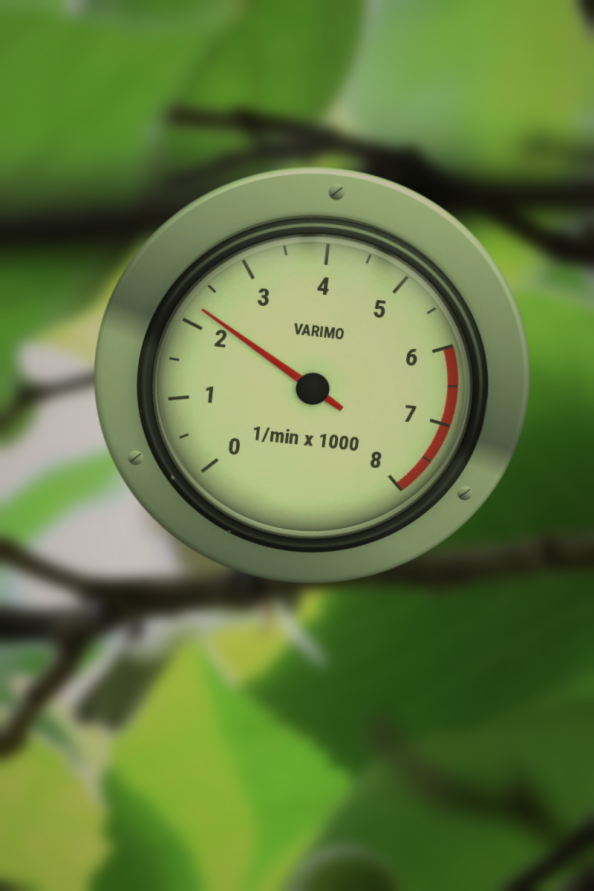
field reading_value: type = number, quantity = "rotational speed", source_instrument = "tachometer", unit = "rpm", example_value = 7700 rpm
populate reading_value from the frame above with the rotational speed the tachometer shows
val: 2250 rpm
